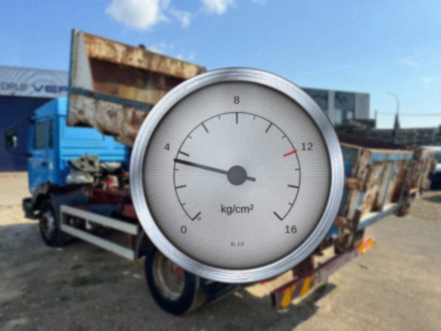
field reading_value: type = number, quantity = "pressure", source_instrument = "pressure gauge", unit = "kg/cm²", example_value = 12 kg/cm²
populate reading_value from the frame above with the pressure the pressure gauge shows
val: 3.5 kg/cm²
